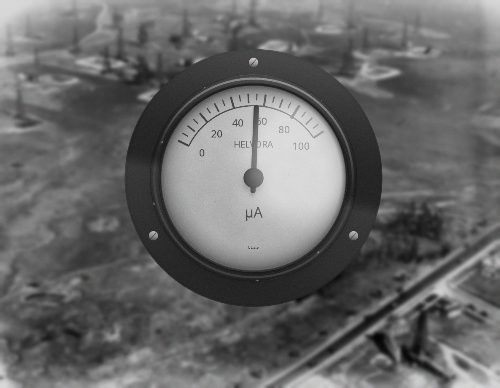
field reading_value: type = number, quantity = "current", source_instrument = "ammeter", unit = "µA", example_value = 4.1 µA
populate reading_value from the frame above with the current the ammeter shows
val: 55 µA
